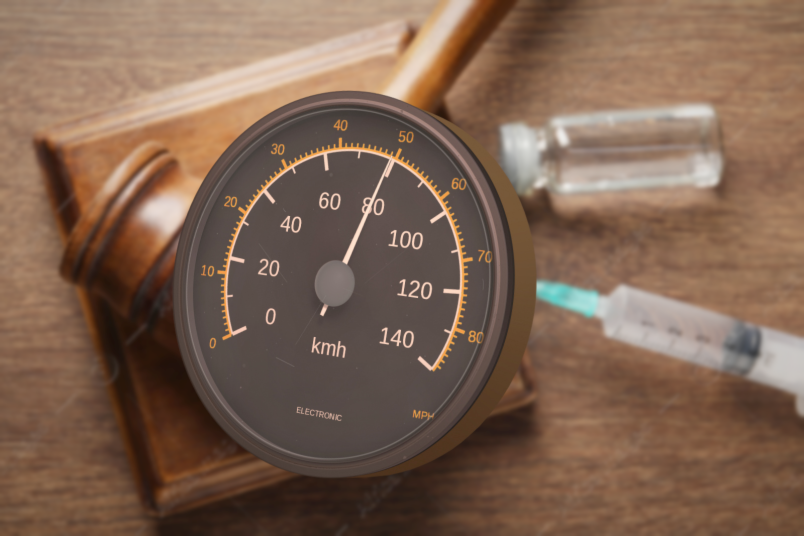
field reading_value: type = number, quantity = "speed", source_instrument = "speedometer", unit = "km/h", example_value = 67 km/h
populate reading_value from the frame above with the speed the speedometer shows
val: 80 km/h
